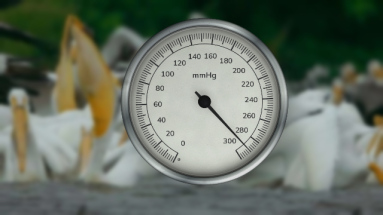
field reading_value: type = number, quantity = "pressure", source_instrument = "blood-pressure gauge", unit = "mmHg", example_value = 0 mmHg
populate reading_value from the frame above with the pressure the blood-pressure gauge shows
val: 290 mmHg
